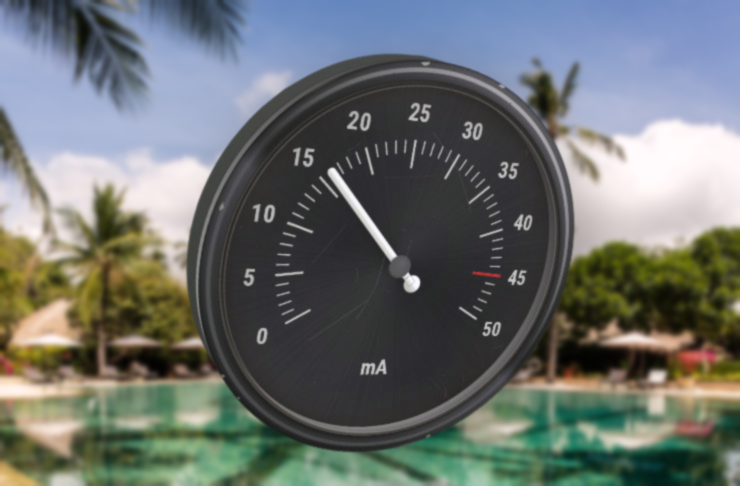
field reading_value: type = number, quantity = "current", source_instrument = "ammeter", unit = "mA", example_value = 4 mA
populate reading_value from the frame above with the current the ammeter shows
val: 16 mA
